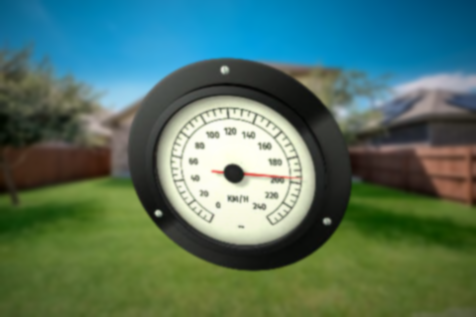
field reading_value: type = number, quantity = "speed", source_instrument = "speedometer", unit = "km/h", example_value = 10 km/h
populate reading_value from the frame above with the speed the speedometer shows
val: 195 km/h
